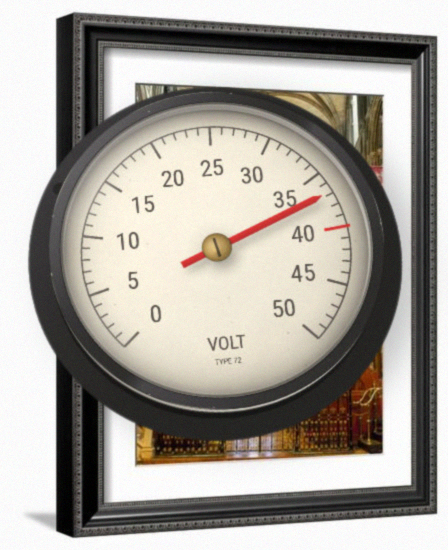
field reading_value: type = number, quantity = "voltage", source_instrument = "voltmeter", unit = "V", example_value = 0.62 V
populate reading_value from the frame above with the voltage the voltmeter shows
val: 37 V
